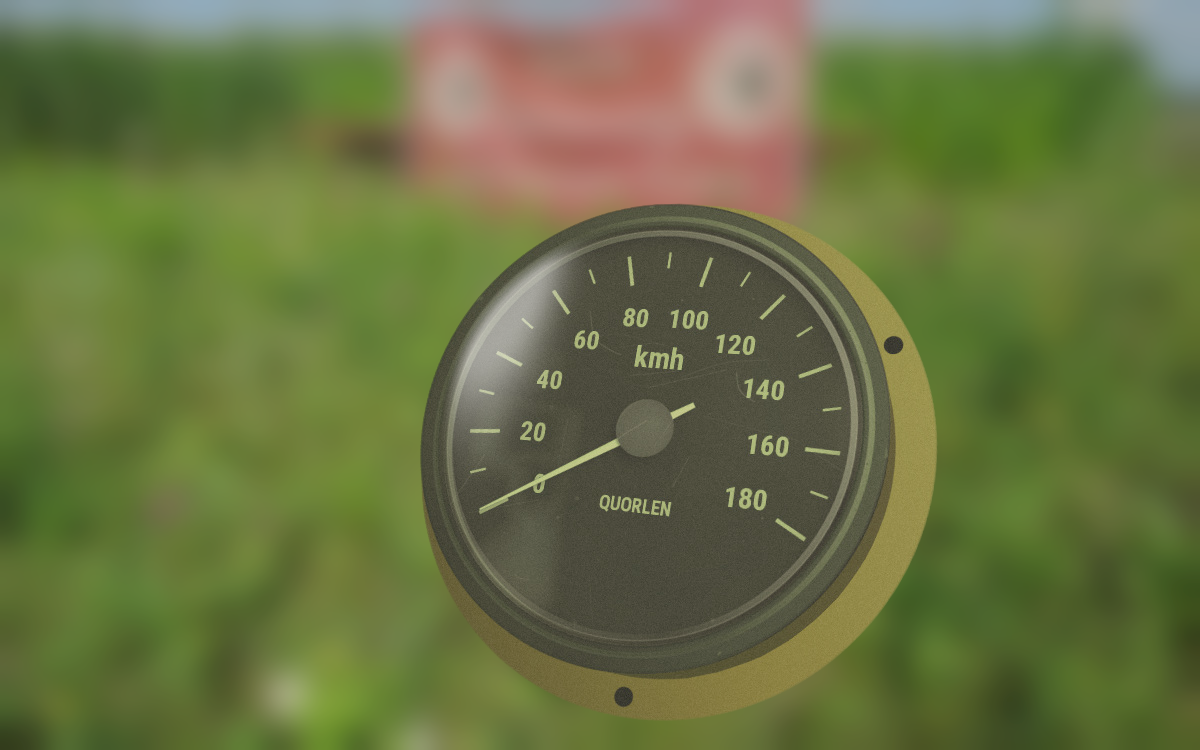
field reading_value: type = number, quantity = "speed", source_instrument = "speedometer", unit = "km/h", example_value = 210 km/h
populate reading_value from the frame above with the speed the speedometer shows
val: 0 km/h
